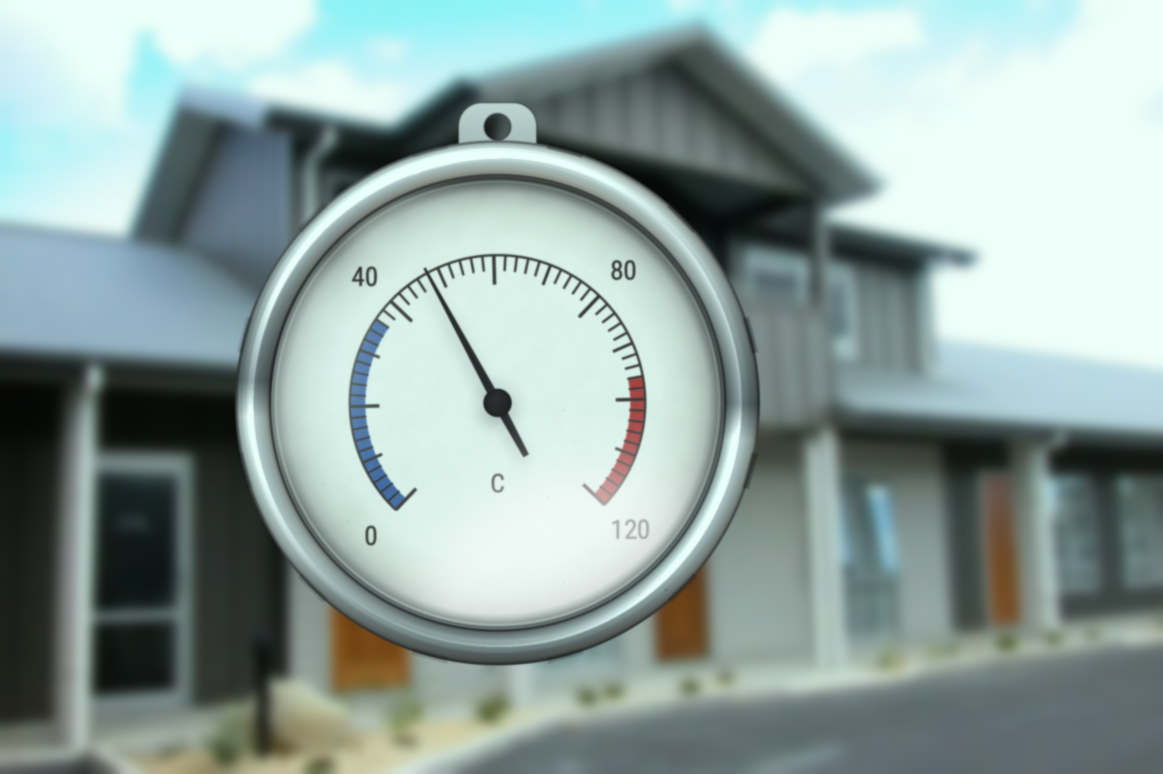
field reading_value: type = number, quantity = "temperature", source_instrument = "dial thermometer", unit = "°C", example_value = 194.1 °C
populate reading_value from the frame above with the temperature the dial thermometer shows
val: 48 °C
